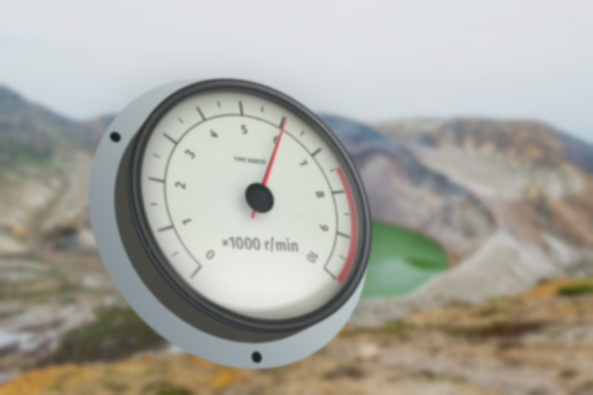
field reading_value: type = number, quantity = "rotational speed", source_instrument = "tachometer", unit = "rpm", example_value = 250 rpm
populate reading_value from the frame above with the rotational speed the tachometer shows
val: 6000 rpm
